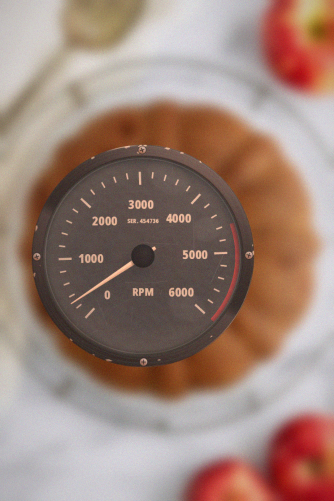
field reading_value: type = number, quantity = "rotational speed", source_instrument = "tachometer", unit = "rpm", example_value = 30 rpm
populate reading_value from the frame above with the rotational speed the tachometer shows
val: 300 rpm
